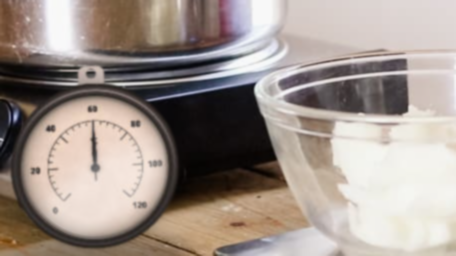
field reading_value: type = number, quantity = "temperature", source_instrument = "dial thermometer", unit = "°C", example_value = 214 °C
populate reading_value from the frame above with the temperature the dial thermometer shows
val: 60 °C
